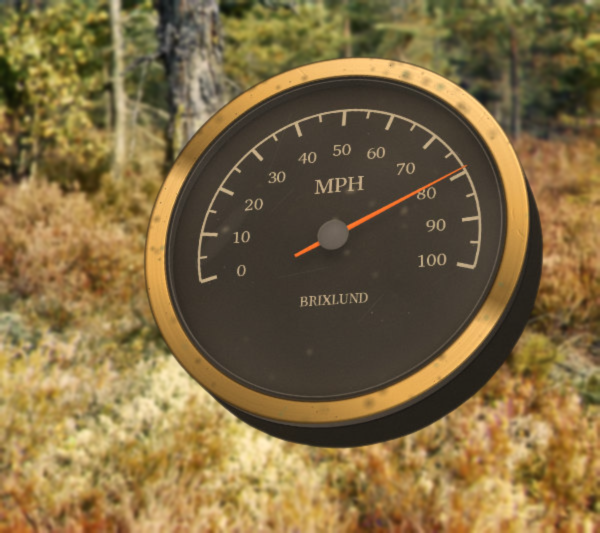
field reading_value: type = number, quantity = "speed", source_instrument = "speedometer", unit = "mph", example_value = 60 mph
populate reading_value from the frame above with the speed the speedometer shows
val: 80 mph
